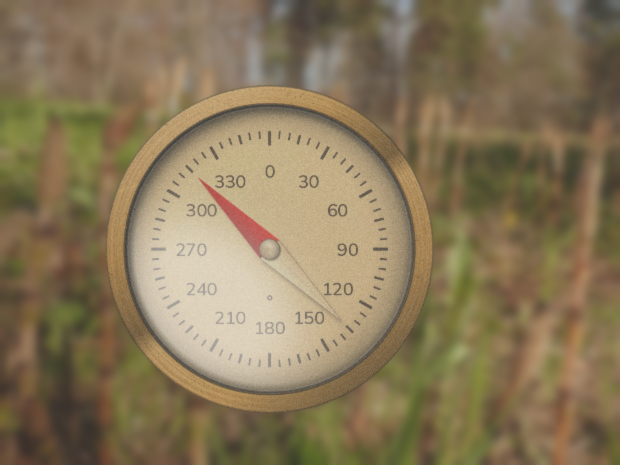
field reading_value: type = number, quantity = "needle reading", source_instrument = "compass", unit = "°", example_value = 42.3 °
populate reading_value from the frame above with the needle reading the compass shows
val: 315 °
